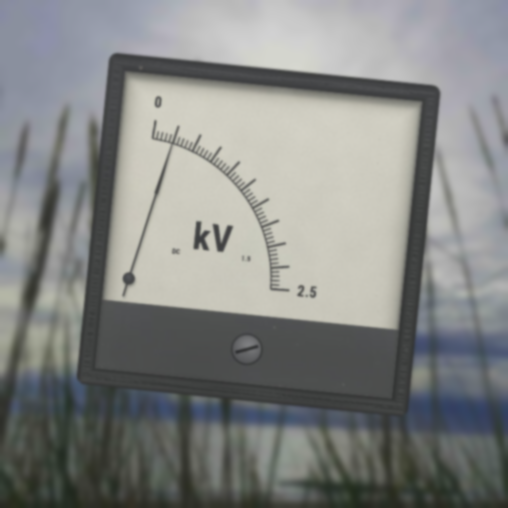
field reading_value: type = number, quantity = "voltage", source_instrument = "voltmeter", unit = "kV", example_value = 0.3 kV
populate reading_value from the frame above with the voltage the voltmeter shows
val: 0.25 kV
